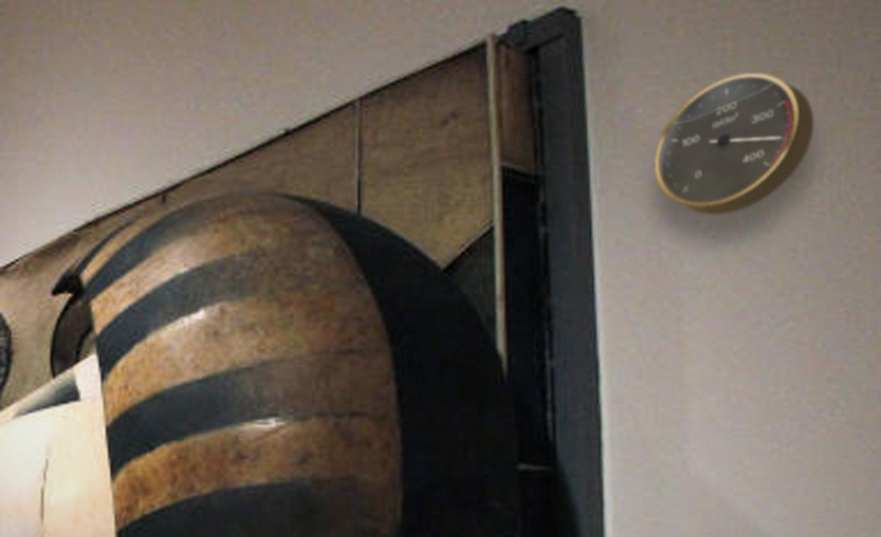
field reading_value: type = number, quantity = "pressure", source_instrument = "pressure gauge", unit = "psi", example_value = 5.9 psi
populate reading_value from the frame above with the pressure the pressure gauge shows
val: 360 psi
